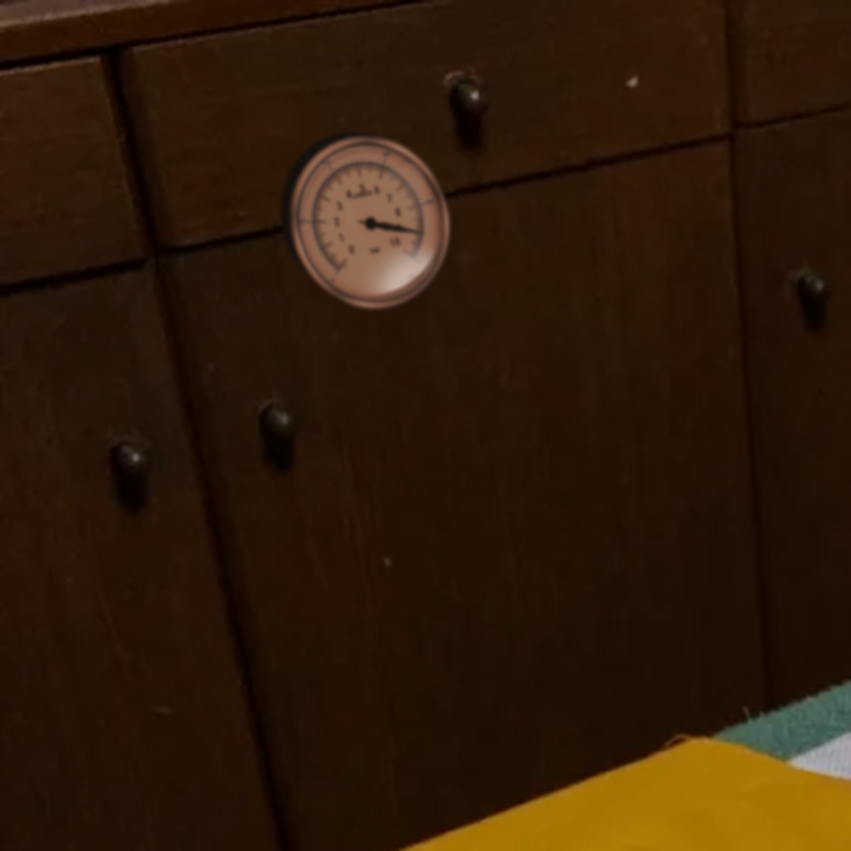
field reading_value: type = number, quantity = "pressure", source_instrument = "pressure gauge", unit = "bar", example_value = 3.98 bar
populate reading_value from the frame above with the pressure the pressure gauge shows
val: 9 bar
